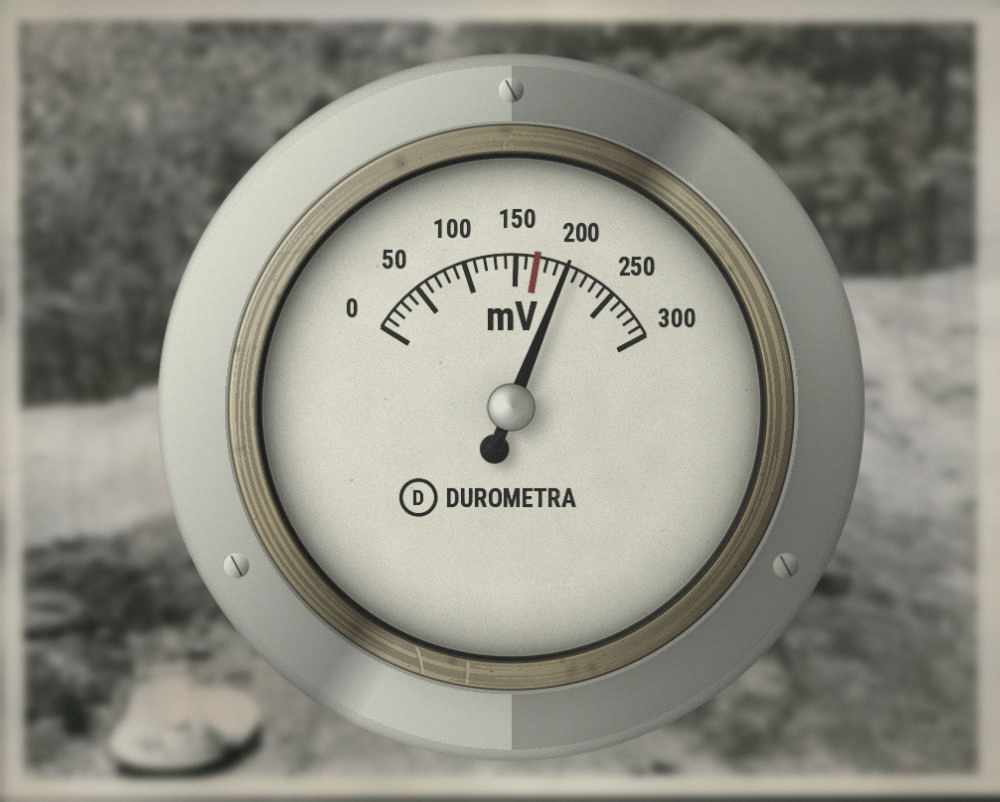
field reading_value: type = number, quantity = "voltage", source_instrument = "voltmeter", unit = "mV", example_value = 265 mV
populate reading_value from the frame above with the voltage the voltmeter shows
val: 200 mV
